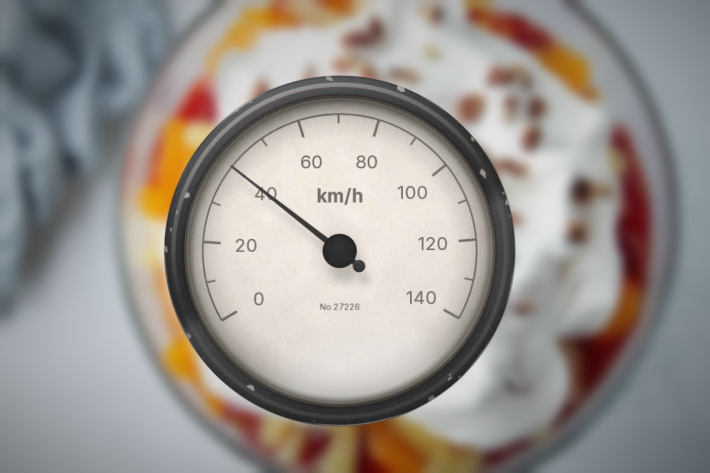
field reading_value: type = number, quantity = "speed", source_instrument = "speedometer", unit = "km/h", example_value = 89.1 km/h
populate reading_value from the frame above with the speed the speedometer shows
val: 40 km/h
